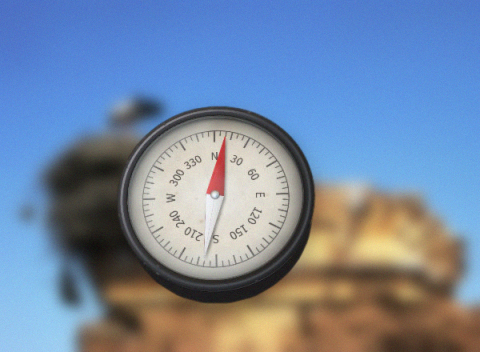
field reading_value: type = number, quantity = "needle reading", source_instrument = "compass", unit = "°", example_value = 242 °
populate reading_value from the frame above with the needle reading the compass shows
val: 10 °
